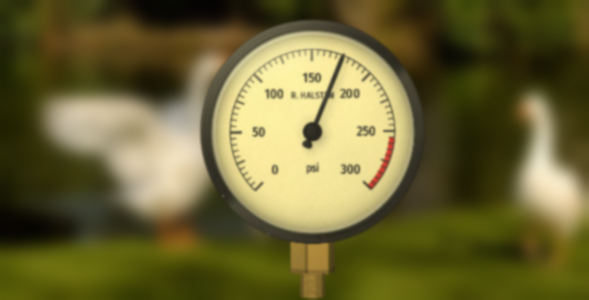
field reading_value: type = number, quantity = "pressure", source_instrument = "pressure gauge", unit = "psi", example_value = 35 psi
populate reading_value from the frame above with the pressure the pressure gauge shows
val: 175 psi
